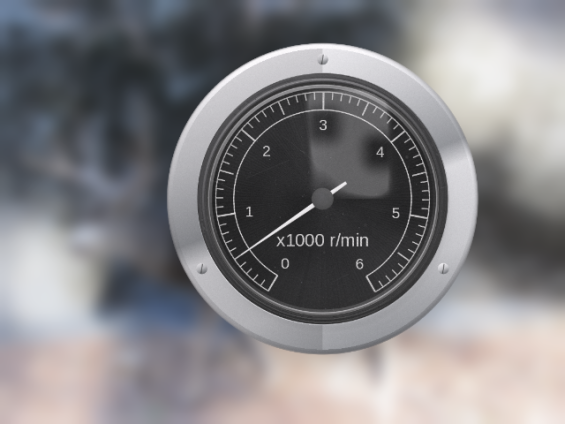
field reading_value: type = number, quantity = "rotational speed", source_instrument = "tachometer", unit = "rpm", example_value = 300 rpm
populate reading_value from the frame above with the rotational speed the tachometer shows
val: 500 rpm
